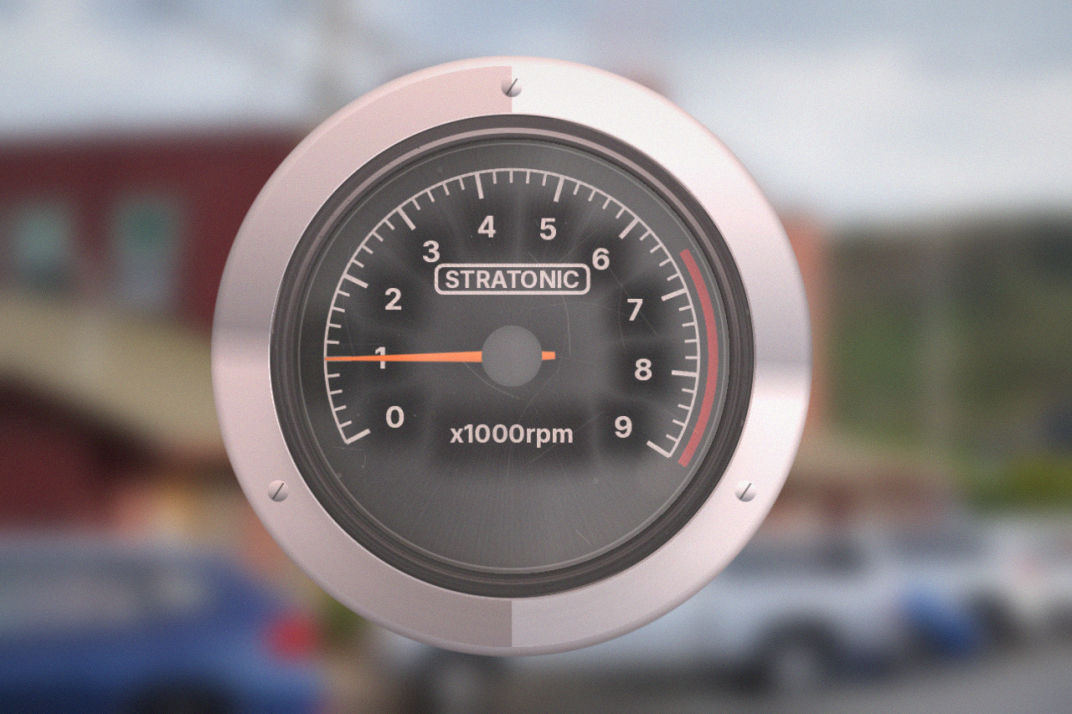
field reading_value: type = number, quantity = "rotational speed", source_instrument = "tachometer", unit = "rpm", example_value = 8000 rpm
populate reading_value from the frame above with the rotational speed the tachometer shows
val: 1000 rpm
